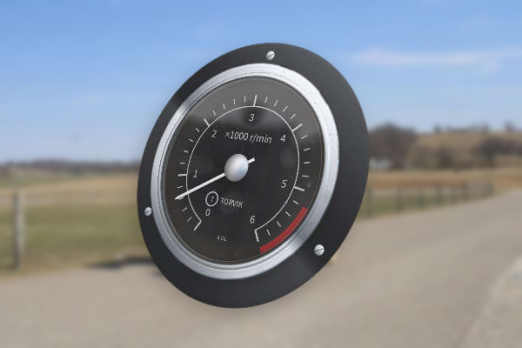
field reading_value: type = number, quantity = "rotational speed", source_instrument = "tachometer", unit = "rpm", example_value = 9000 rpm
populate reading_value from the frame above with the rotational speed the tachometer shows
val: 600 rpm
